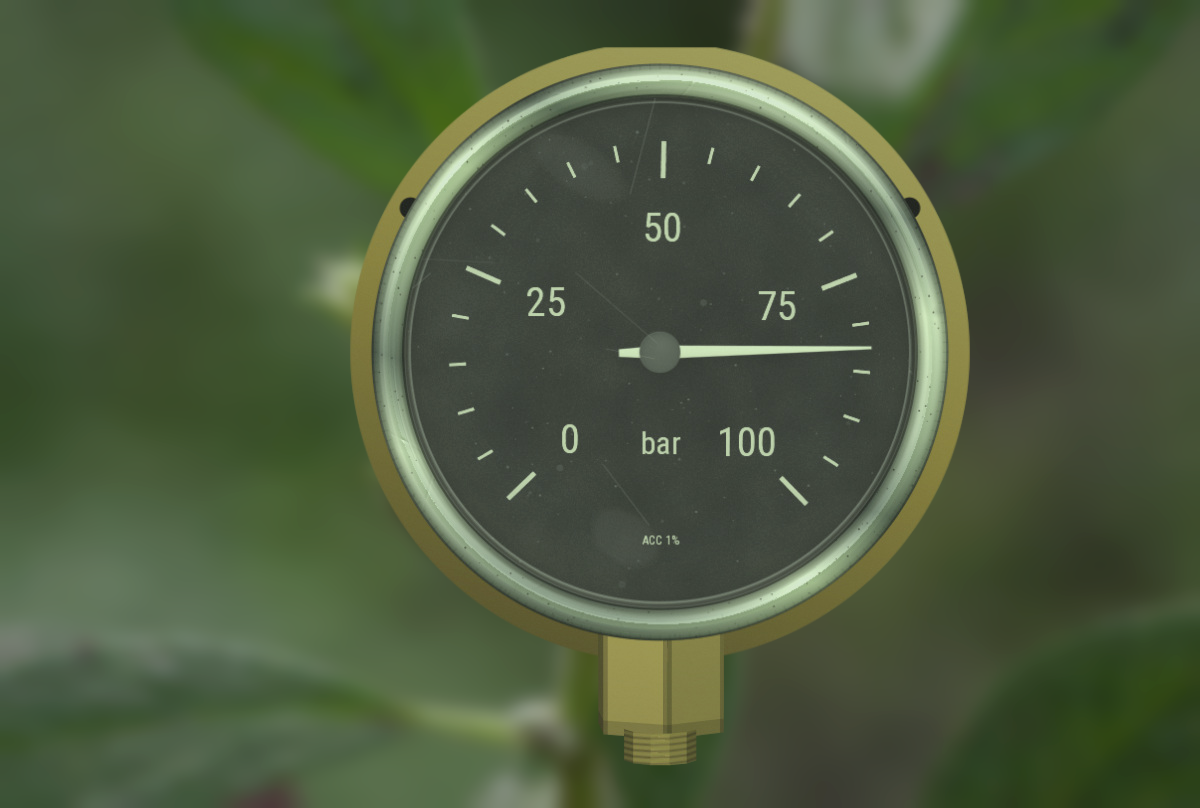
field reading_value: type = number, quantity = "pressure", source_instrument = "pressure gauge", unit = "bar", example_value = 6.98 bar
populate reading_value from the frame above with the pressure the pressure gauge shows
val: 82.5 bar
